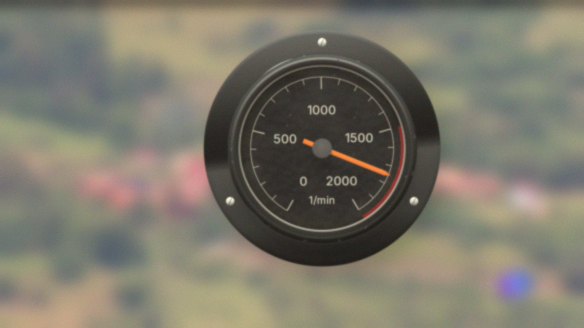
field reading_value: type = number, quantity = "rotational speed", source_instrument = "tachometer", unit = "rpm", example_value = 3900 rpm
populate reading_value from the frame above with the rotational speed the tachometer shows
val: 1750 rpm
